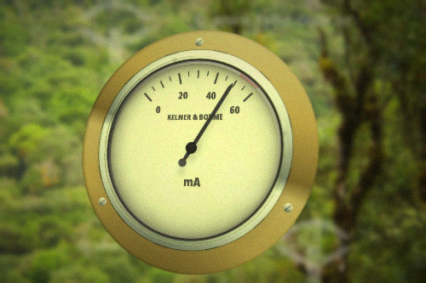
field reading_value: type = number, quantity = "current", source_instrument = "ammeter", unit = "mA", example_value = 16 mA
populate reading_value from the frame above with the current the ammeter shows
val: 50 mA
